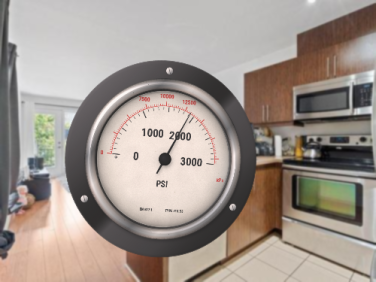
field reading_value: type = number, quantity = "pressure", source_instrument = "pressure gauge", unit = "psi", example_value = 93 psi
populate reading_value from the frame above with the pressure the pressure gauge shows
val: 1900 psi
